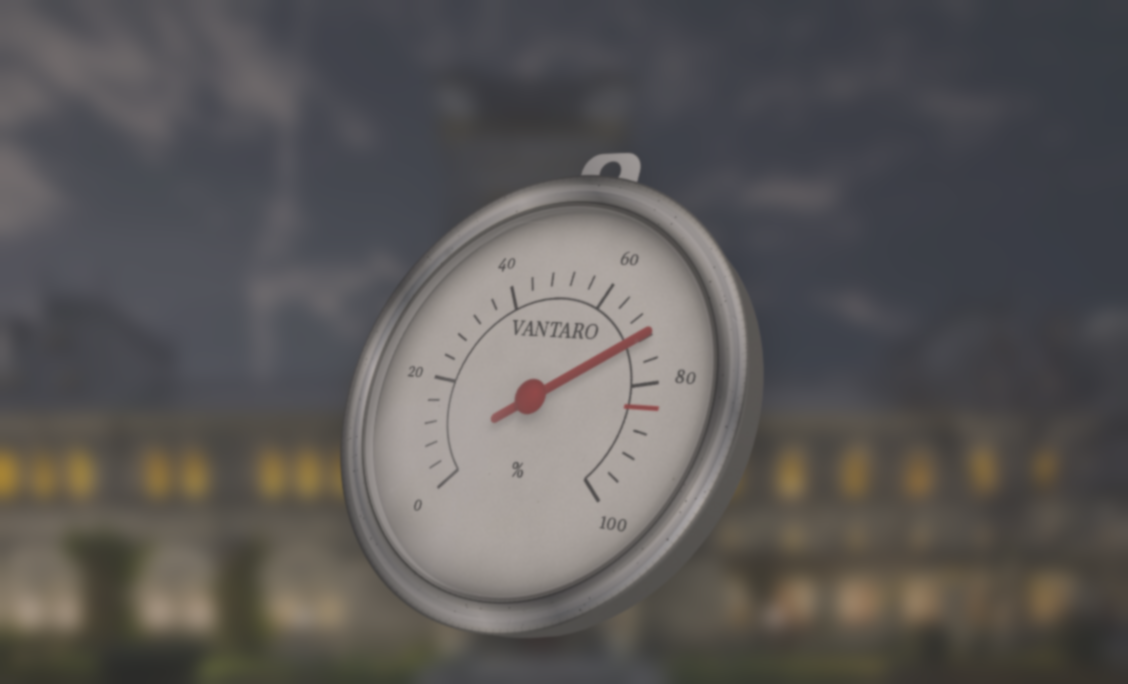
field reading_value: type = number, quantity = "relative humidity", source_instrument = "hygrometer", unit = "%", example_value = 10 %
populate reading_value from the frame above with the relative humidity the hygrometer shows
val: 72 %
